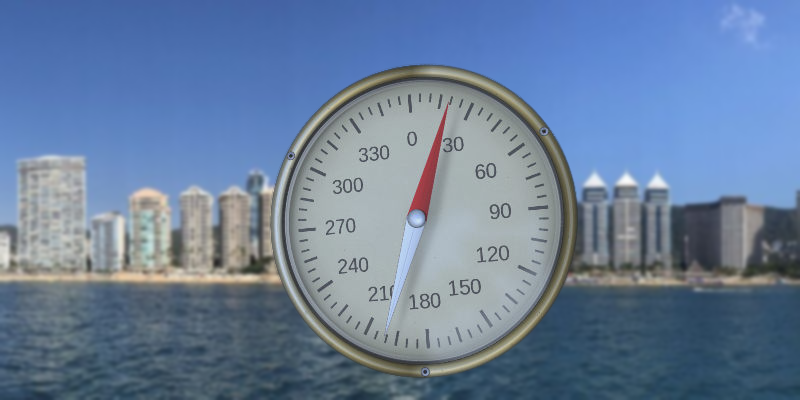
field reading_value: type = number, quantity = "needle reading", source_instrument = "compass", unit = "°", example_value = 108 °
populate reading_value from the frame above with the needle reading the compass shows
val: 20 °
